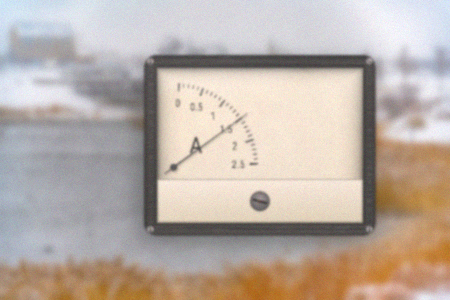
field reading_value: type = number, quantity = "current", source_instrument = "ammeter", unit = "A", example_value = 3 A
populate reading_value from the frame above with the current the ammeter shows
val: 1.5 A
